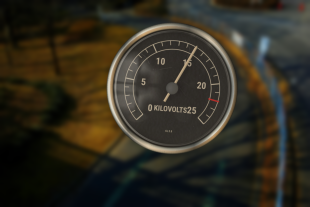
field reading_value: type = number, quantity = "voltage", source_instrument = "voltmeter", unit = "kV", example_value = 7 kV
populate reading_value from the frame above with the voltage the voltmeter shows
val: 15 kV
